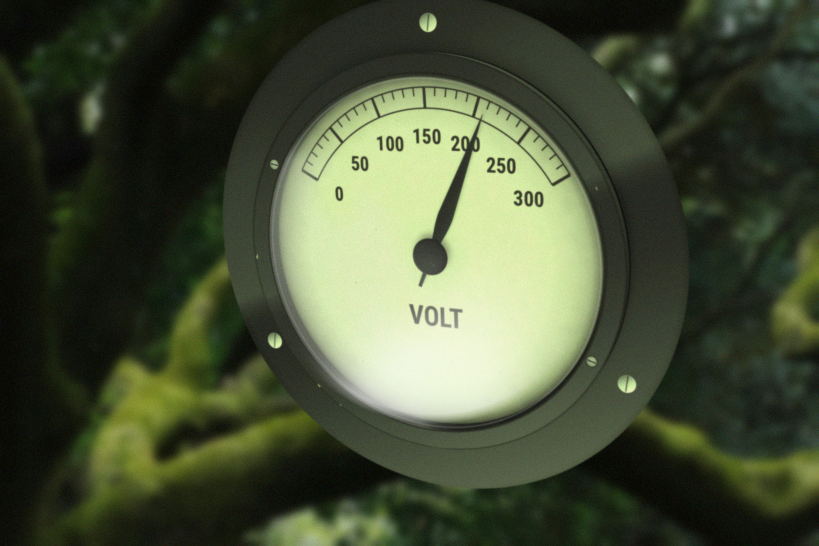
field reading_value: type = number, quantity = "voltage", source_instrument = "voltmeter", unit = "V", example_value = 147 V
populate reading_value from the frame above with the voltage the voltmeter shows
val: 210 V
